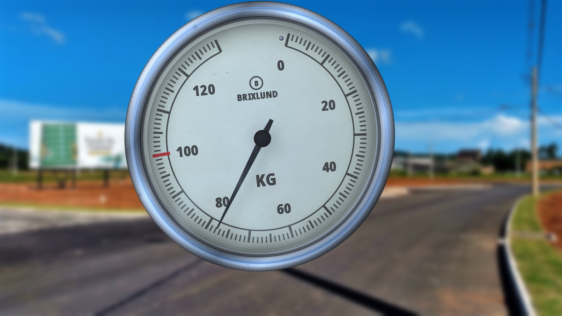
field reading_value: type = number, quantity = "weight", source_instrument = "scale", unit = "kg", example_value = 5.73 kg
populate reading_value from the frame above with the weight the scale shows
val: 78 kg
